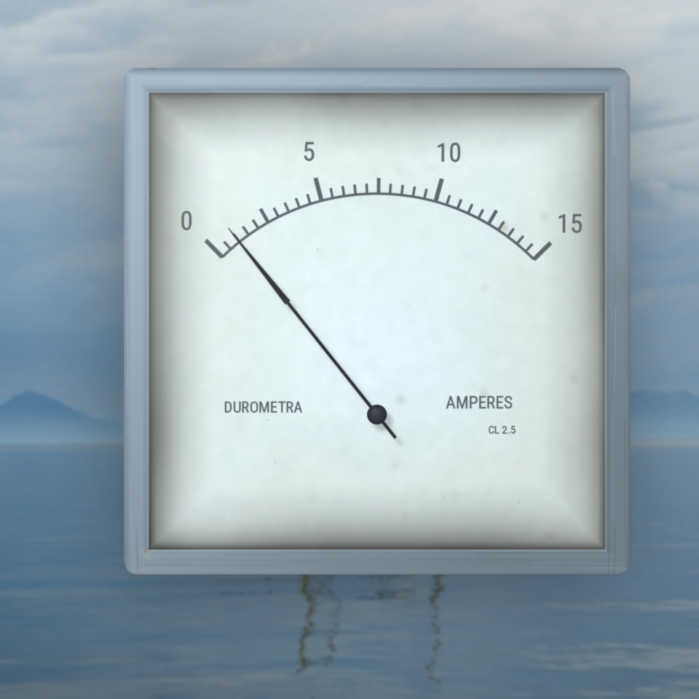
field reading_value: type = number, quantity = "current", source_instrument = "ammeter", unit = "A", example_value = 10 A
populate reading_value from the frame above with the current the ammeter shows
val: 1 A
